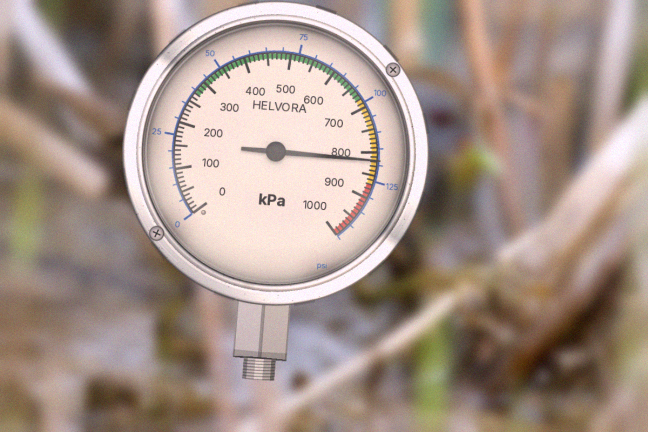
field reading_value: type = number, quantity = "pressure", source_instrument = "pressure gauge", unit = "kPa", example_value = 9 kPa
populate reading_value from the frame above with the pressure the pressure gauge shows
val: 820 kPa
